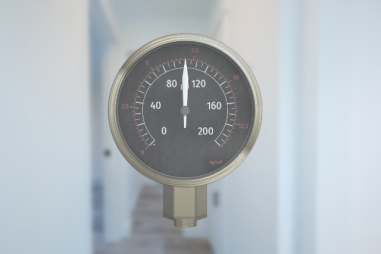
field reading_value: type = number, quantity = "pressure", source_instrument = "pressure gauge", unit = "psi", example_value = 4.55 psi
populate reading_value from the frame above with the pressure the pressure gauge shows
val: 100 psi
